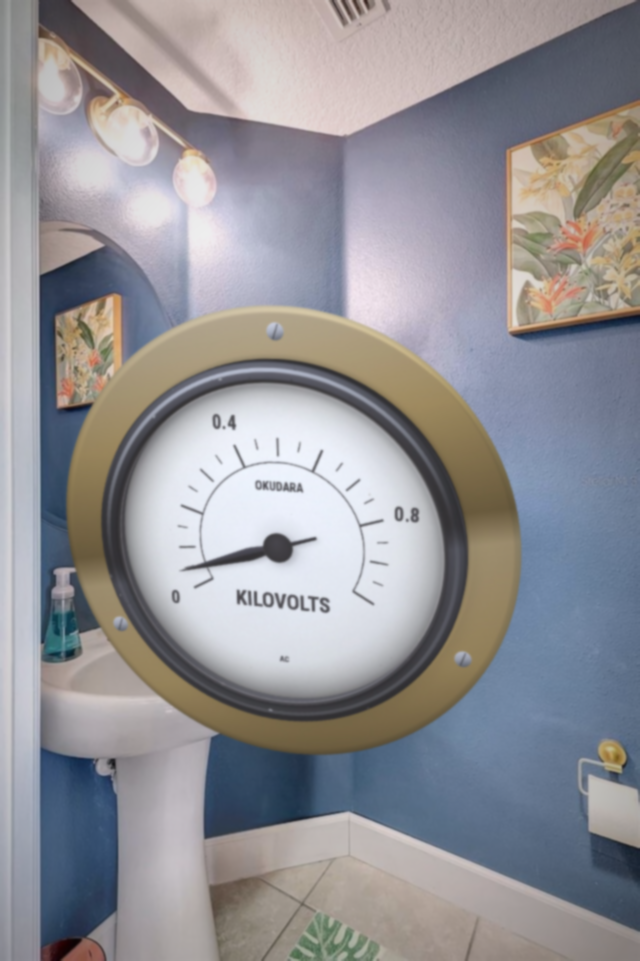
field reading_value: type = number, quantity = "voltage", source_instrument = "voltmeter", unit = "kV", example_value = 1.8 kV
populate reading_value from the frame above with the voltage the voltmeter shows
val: 0.05 kV
